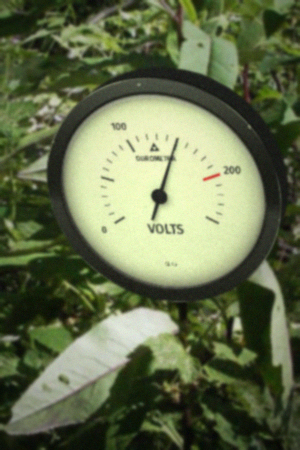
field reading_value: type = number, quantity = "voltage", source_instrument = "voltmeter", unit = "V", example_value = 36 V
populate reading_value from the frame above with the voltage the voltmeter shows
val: 150 V
